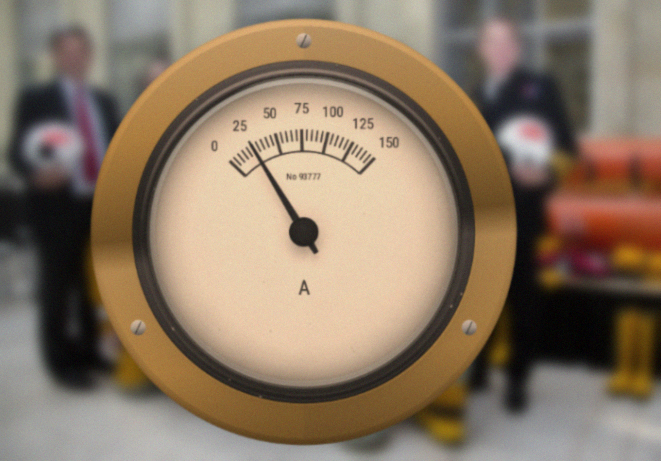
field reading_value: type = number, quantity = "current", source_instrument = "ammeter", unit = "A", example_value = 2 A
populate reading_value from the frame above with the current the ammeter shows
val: 25 A
